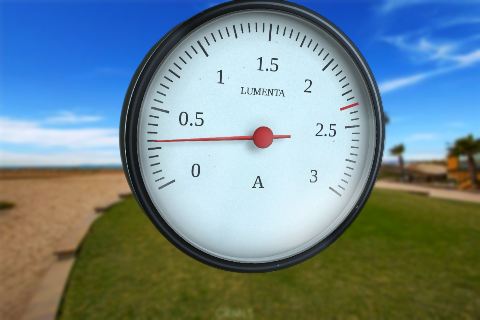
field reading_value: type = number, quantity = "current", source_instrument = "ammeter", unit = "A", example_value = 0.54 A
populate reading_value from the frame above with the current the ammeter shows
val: 0.3 A
